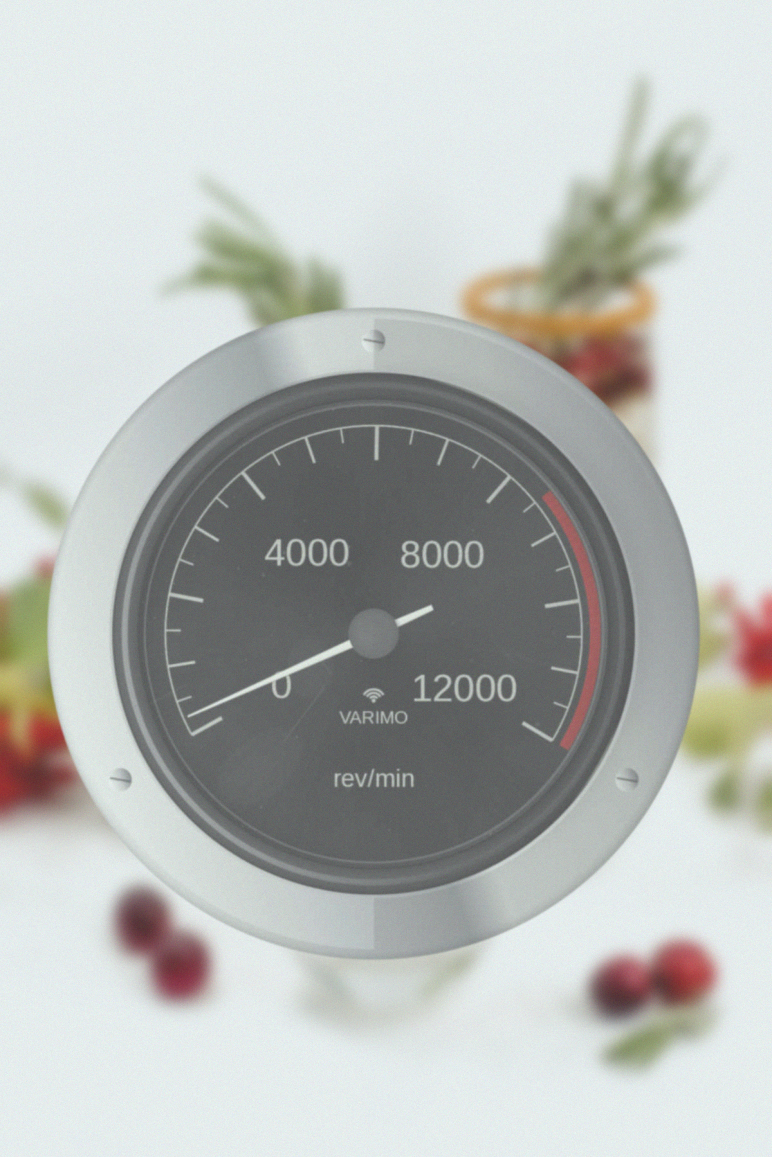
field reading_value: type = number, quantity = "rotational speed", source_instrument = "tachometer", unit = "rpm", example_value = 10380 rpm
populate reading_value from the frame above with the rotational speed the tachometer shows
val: 250 rpm
